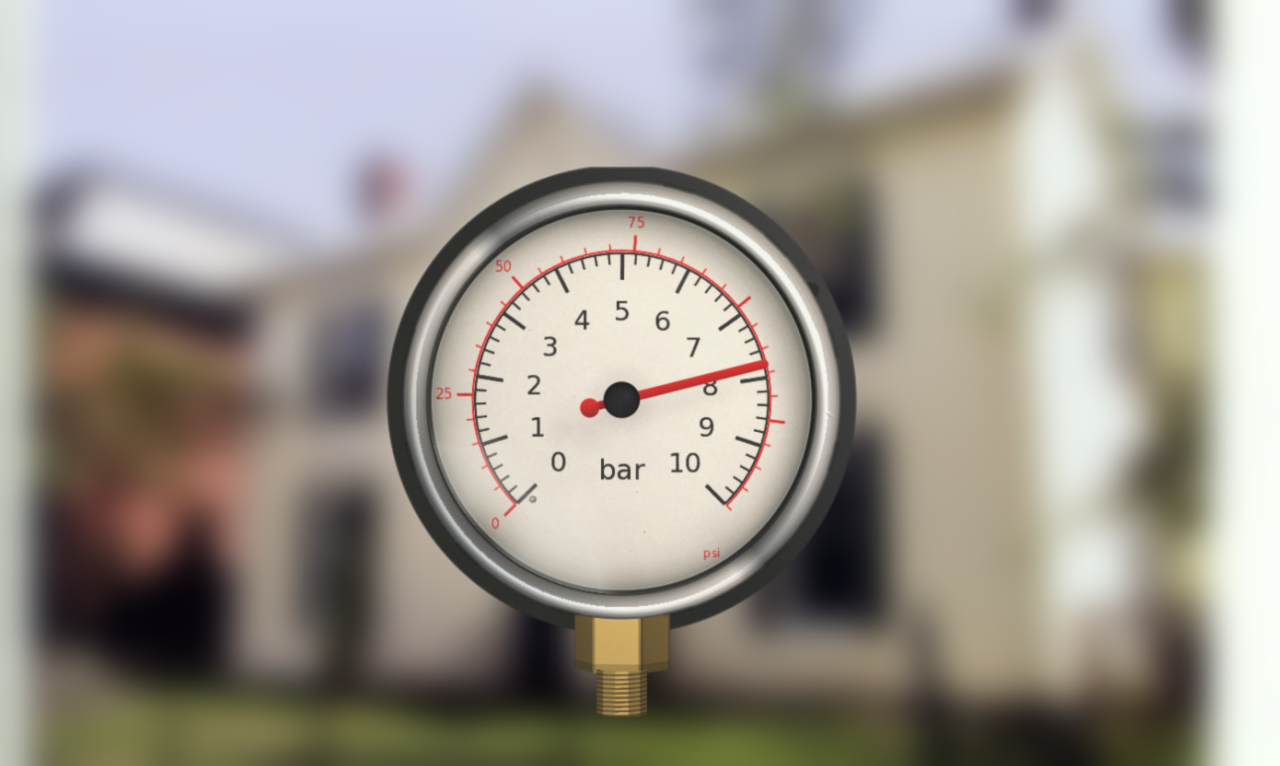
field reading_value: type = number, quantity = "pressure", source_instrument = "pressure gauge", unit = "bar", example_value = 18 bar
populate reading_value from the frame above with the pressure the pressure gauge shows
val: 7.8 bar
